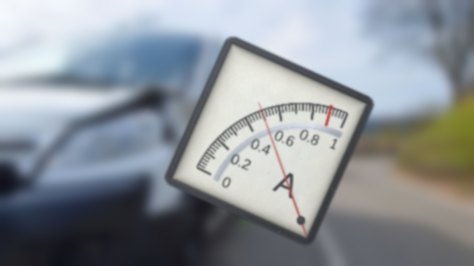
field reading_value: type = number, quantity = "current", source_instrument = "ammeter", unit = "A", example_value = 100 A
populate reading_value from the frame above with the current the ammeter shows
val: 0.5 A
